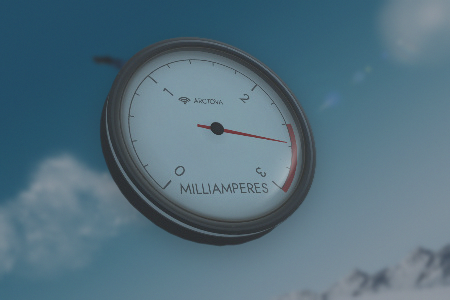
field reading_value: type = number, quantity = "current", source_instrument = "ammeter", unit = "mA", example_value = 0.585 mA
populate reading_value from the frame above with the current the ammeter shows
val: 2.6 mA
